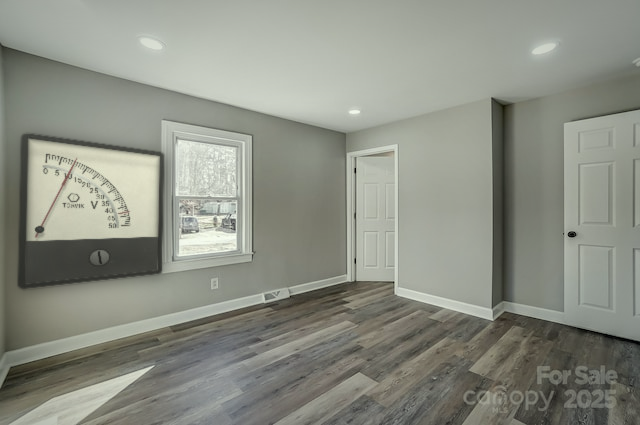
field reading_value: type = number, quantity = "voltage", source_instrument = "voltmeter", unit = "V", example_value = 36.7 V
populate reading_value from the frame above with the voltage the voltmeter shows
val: 10 V
